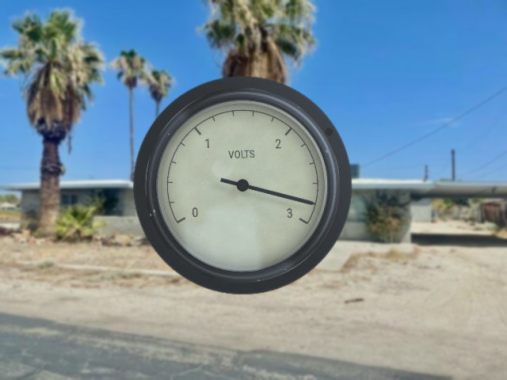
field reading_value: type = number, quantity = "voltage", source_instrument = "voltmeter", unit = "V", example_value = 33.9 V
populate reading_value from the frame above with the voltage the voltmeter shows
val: 2.8 V
